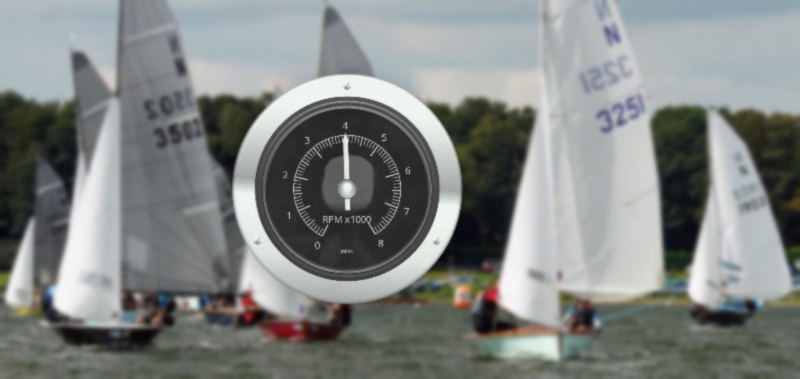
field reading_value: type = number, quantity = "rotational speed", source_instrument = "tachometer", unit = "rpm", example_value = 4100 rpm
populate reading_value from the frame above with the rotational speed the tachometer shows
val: 4000 rpm
